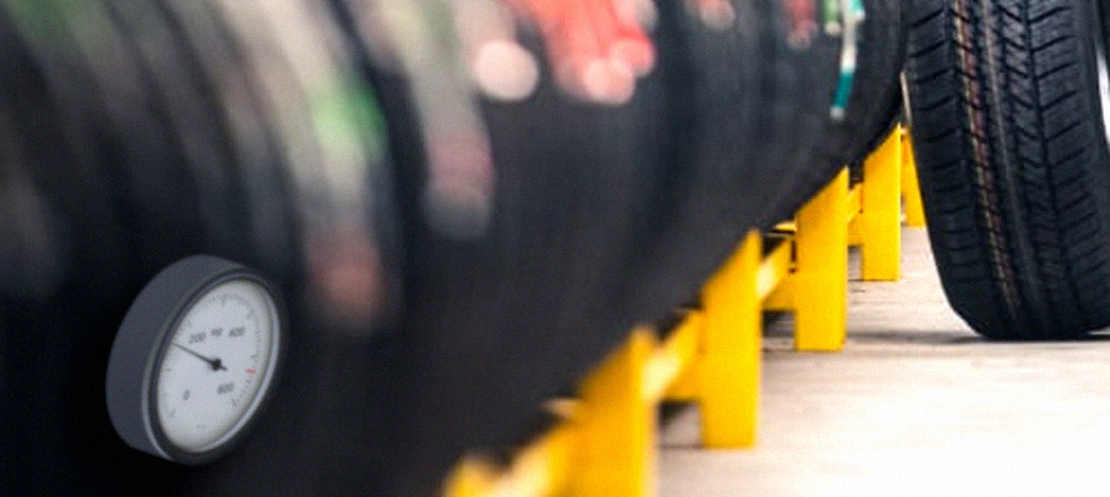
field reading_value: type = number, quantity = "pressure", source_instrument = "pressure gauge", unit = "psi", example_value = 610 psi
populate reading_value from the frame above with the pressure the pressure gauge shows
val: 150 psi
